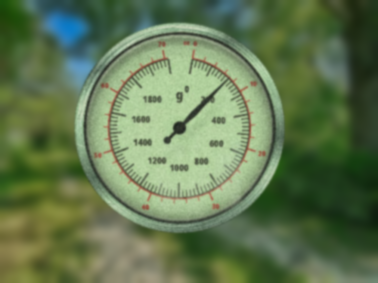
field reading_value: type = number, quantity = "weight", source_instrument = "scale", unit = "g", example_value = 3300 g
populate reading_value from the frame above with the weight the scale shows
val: 200 g
